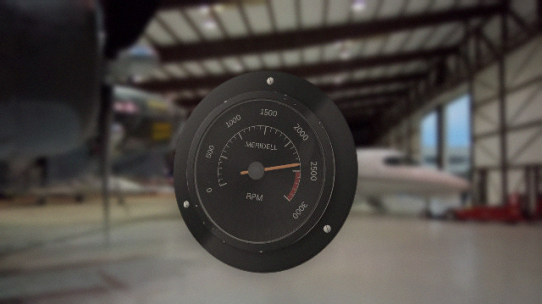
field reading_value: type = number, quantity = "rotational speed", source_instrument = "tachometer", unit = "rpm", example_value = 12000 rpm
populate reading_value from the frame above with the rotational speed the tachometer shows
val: 2400 rpm
